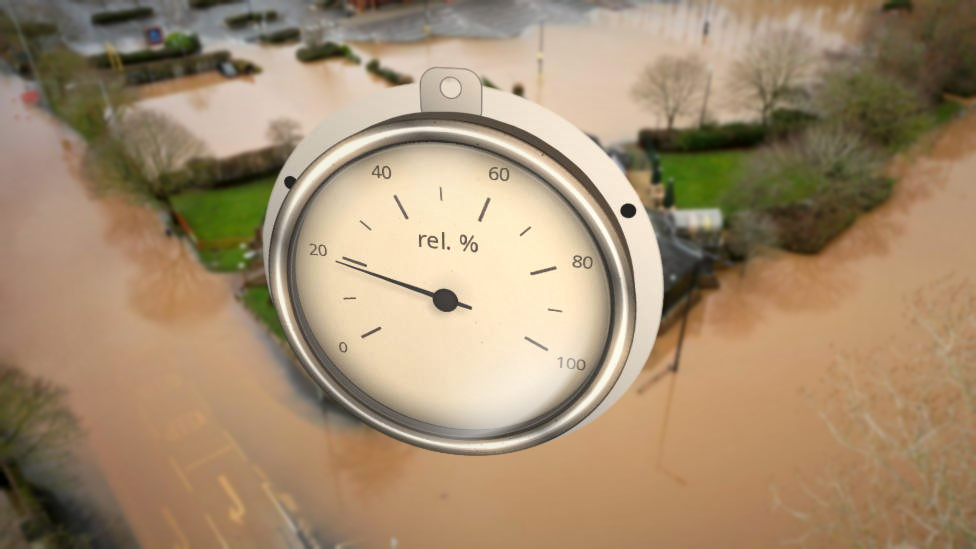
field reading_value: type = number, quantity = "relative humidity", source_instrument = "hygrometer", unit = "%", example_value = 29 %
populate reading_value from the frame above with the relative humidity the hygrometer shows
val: 20 %
